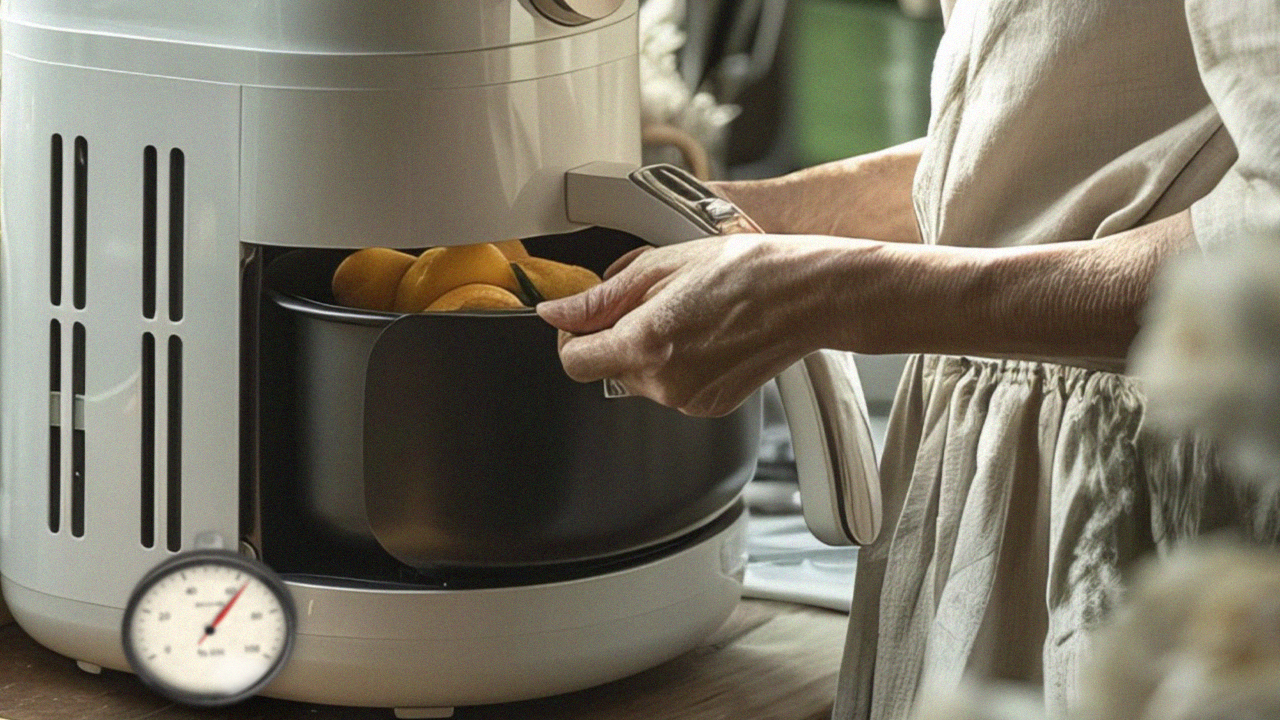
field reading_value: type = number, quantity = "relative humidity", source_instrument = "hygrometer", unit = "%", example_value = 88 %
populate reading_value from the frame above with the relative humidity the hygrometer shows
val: 64 %
